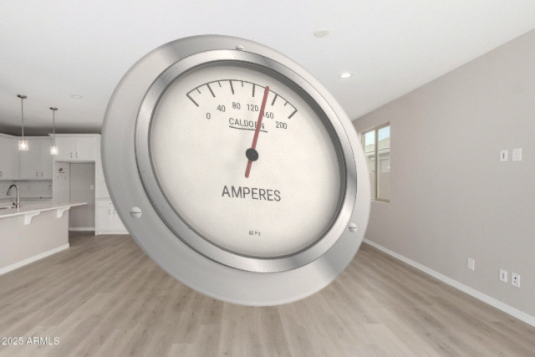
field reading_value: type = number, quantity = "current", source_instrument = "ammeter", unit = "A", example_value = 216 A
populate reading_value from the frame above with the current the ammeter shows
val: 140 A
